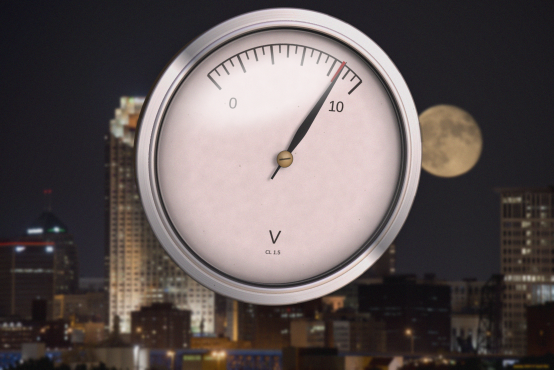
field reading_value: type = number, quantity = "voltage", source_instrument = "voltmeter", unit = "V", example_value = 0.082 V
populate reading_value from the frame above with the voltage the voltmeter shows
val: 8.5 V
